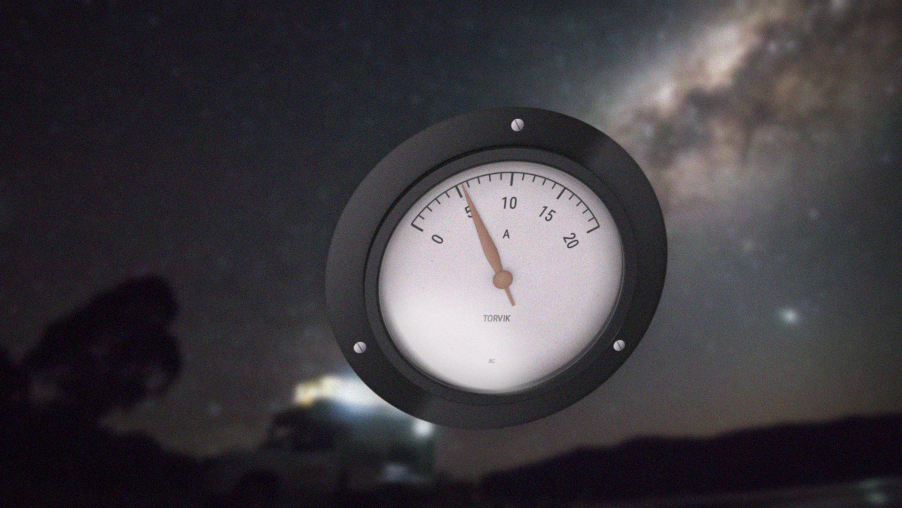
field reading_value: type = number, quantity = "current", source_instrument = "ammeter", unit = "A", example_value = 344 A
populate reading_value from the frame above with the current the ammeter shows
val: 5.5 A
